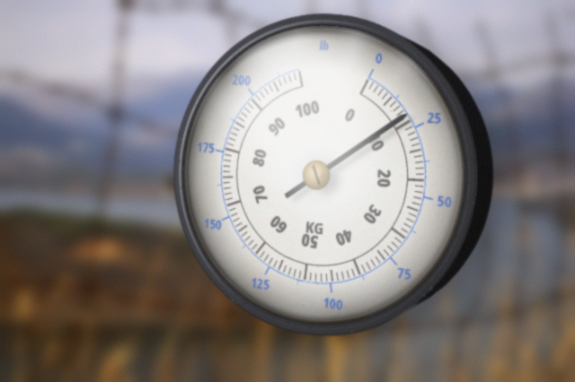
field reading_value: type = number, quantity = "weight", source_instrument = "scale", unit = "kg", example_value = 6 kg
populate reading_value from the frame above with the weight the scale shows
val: 9 kg
